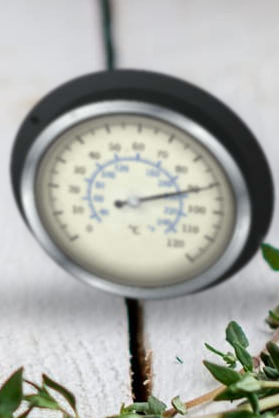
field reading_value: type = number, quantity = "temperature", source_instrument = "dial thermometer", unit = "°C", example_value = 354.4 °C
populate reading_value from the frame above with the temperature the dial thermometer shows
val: 90 °C
